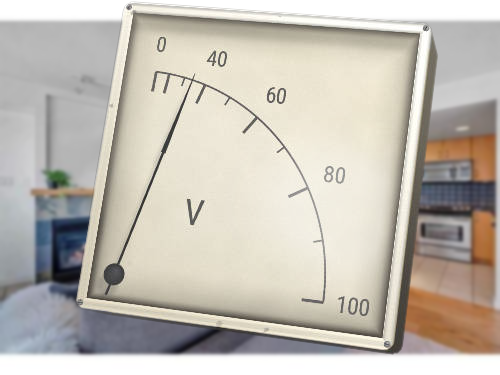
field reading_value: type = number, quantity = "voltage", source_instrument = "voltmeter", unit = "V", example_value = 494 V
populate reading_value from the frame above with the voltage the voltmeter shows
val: 35 V
